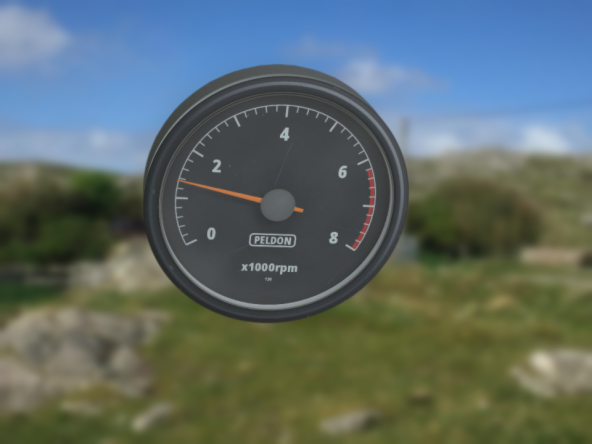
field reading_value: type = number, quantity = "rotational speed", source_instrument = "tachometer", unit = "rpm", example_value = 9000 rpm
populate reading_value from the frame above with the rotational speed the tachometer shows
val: 1400 rpm
